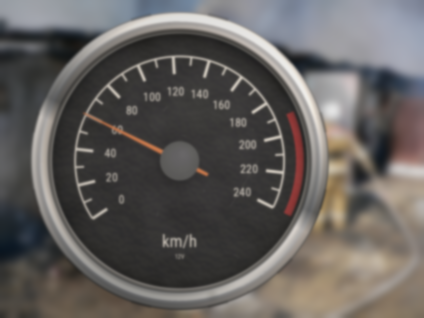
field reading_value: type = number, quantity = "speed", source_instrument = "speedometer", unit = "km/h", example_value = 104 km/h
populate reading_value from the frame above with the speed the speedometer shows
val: 60 km/h
